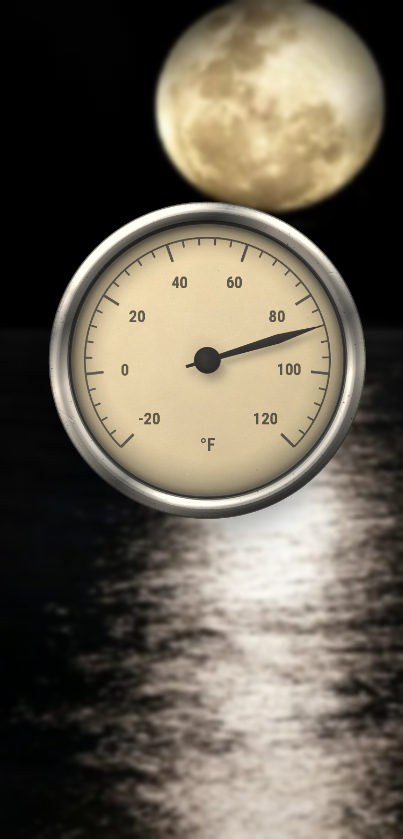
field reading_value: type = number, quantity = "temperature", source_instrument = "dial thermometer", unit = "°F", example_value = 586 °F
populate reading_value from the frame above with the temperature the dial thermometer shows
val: 88 °F
